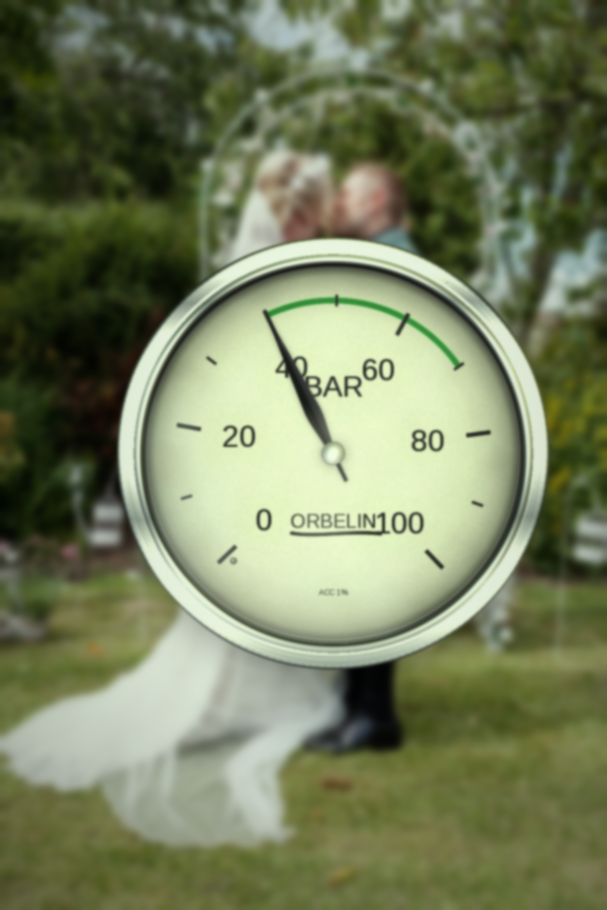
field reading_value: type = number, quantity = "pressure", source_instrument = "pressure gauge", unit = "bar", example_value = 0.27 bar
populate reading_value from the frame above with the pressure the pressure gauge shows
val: 40 bar
